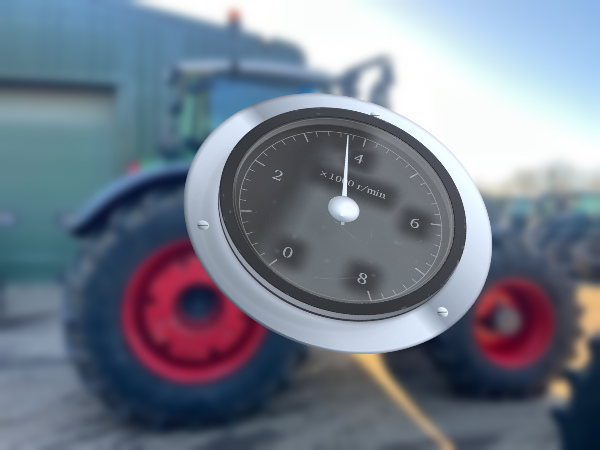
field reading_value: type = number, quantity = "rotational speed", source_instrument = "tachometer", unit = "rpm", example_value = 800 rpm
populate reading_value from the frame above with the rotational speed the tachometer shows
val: 3700 rpm
